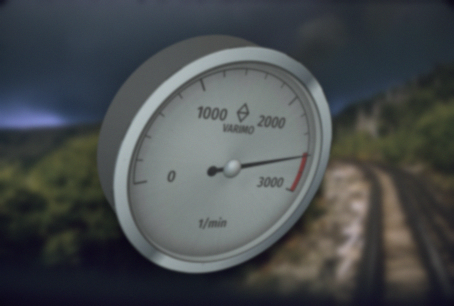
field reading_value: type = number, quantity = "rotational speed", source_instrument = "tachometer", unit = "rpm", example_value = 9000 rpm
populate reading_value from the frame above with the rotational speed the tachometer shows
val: 2600 rpm
